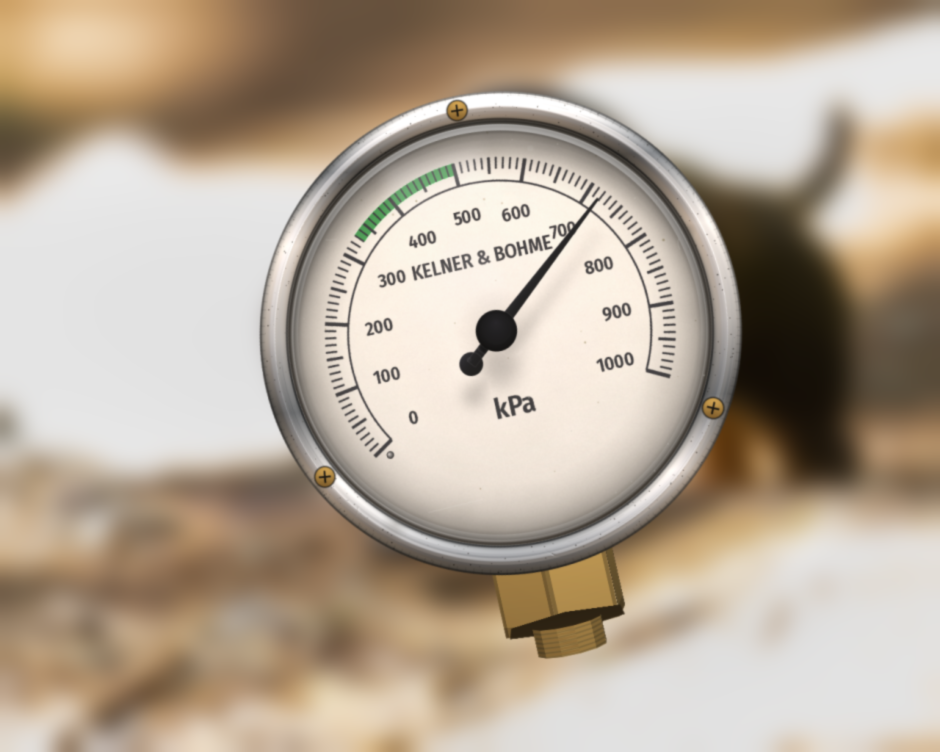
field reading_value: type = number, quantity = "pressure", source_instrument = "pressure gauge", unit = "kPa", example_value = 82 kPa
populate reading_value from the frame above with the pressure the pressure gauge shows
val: 720 kPa
